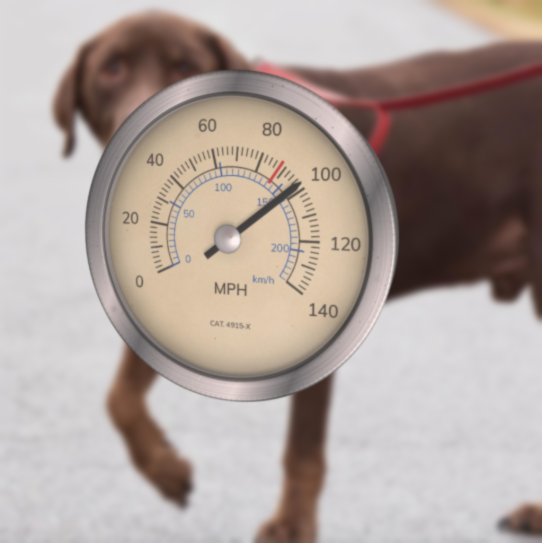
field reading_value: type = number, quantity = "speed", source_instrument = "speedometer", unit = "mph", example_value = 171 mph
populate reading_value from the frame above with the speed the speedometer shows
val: 98 mph
